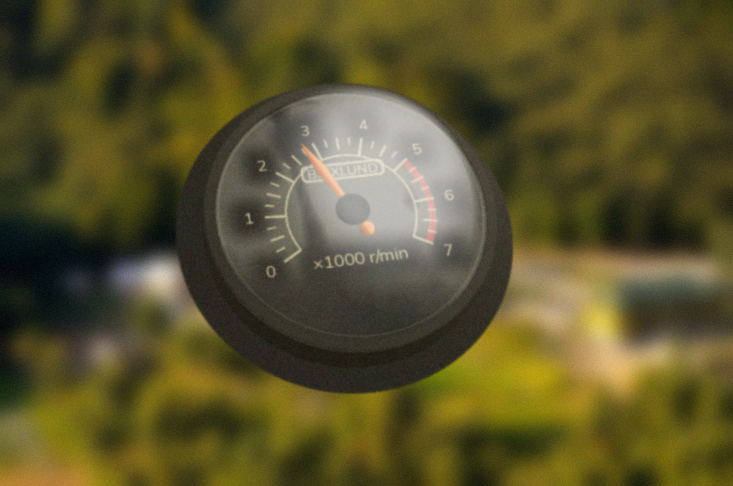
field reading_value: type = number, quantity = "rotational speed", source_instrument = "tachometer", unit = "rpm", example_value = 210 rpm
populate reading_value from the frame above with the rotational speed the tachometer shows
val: 2750 rpm
